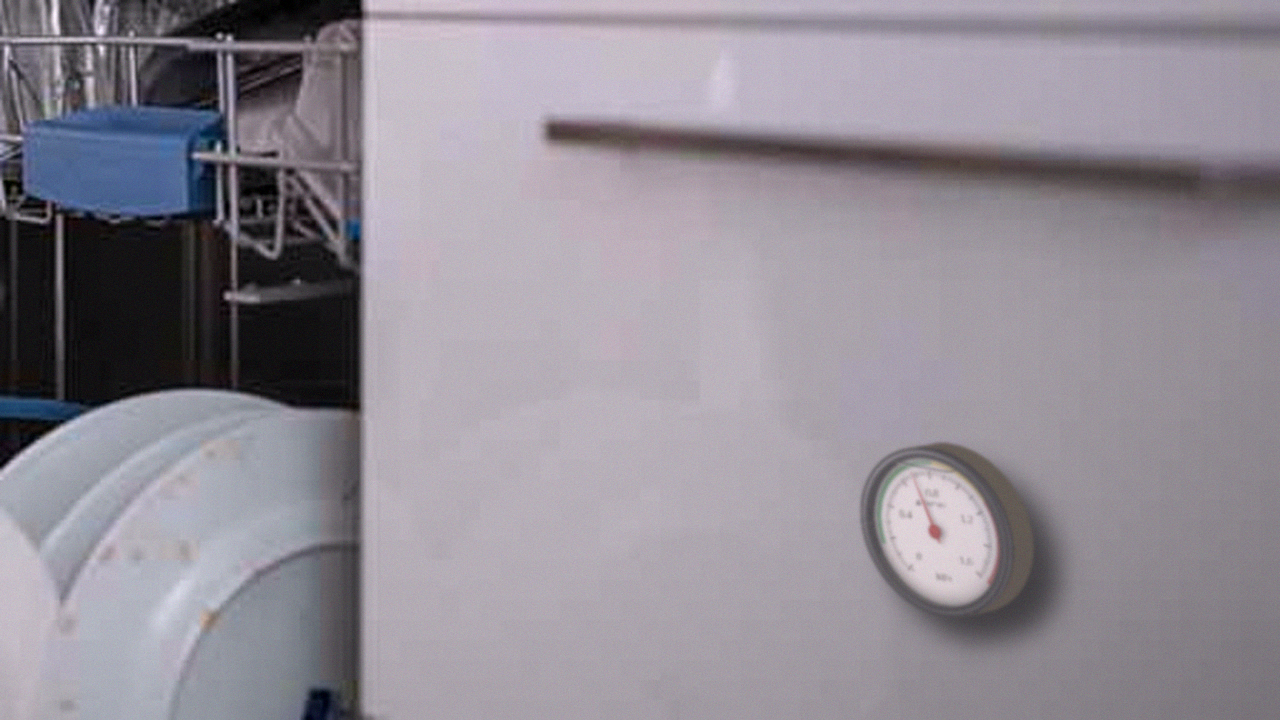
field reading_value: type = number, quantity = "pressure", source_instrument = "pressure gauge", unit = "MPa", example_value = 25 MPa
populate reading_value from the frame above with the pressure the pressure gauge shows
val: 0.7 MPa
